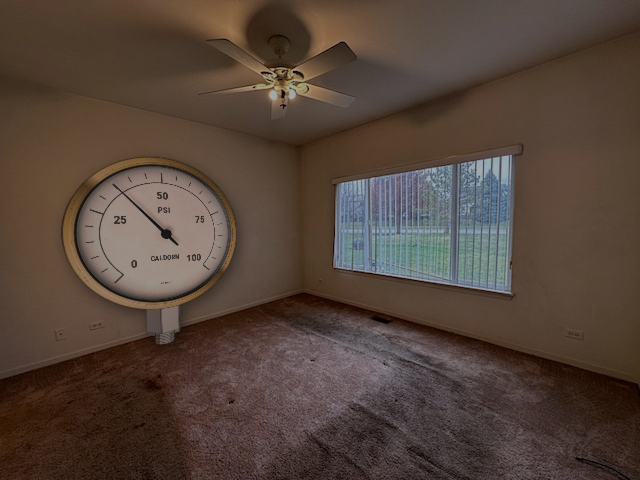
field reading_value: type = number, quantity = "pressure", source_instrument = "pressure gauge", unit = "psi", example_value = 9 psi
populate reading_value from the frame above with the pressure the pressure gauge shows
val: 35 psi
